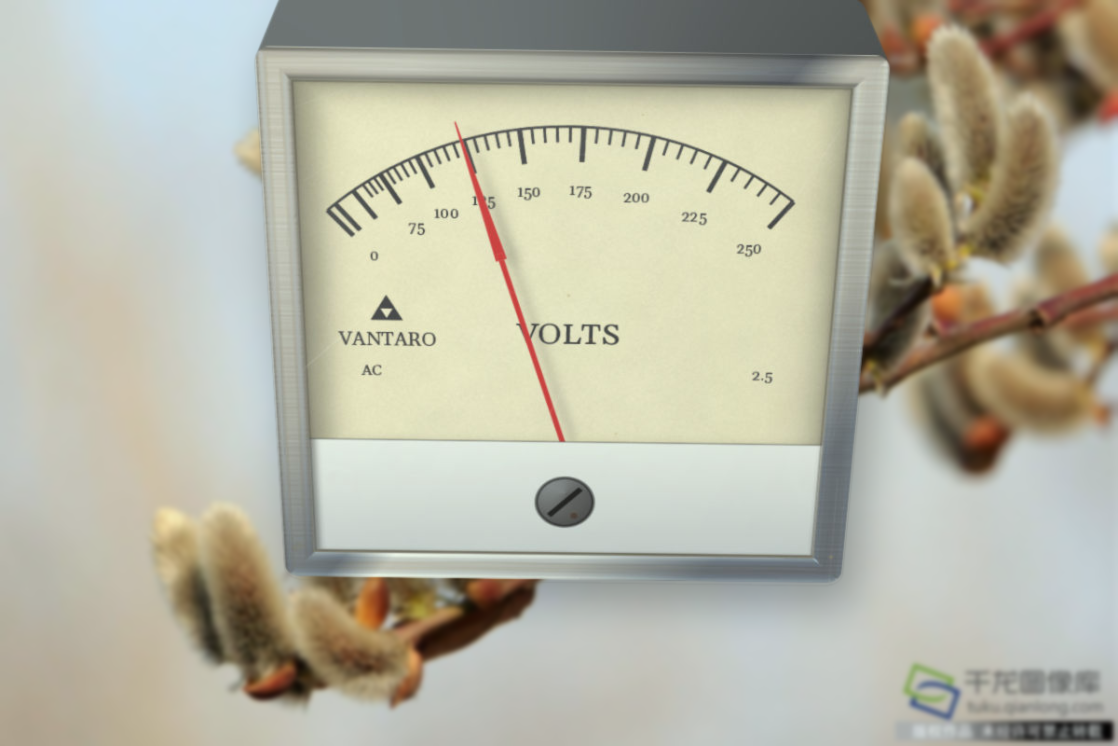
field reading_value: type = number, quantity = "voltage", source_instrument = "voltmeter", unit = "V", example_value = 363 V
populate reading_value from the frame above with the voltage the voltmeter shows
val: 125 V
